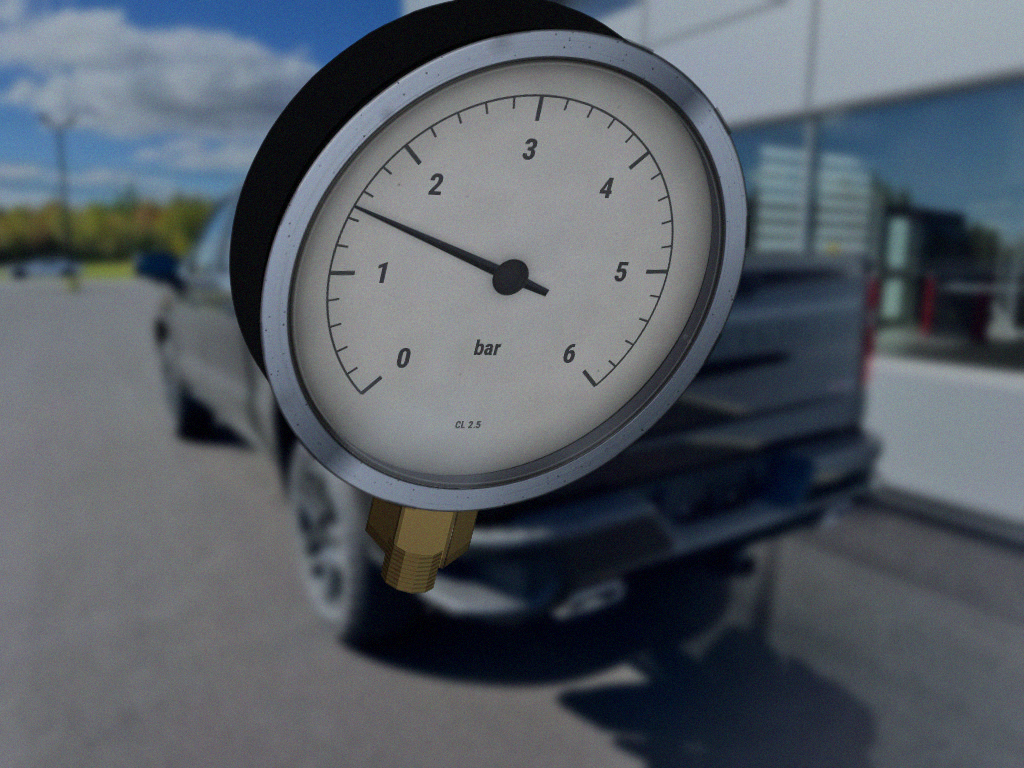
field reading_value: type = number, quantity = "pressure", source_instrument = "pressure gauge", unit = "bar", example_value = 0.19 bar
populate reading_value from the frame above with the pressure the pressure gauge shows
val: 1.5 bar
